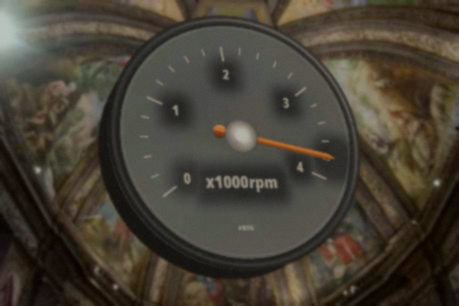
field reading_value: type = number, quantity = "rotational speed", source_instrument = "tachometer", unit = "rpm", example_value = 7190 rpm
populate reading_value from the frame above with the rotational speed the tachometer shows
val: 3800 rpm
